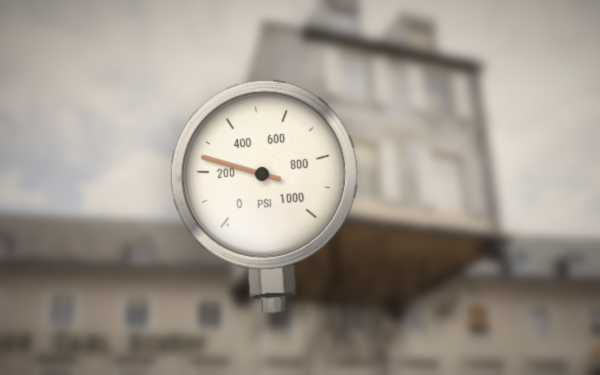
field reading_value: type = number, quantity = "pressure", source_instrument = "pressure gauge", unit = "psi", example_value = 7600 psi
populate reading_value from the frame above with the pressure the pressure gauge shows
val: 250 psi
